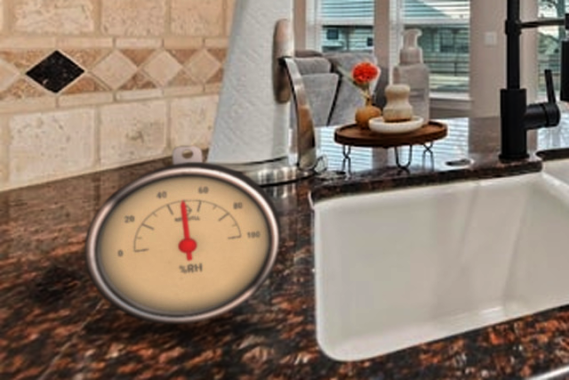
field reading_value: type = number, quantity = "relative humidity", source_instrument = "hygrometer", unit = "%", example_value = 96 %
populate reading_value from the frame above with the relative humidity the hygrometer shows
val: 50 %
